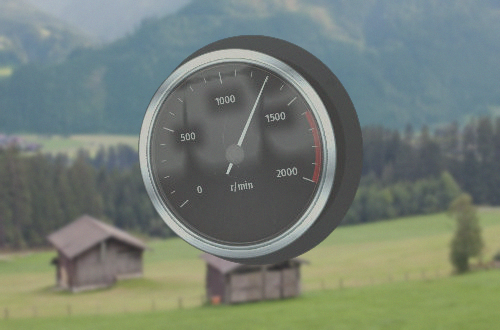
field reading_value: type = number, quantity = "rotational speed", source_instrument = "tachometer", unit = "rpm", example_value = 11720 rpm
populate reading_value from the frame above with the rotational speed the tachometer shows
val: 1300 rpm
